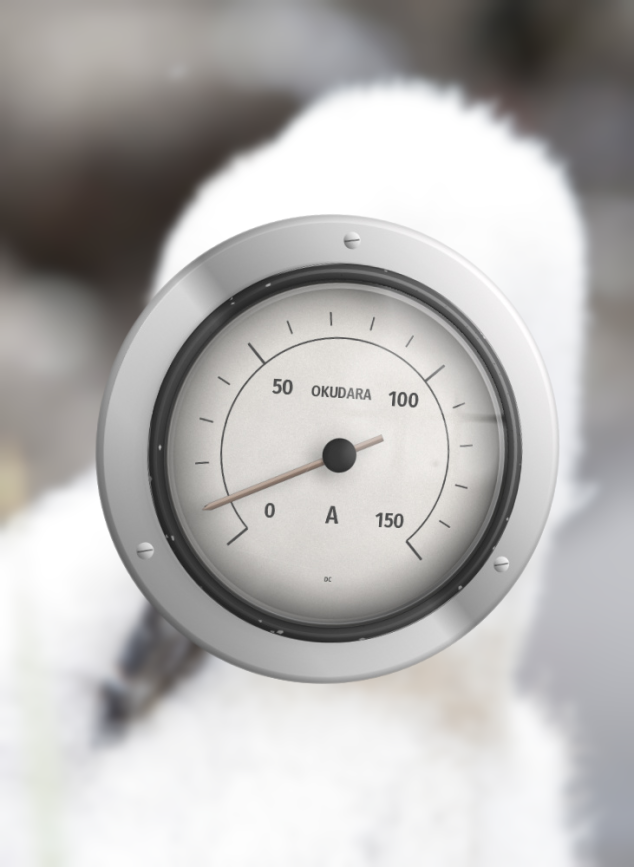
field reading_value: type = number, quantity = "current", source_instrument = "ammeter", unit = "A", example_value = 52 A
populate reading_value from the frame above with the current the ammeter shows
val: 10 A
